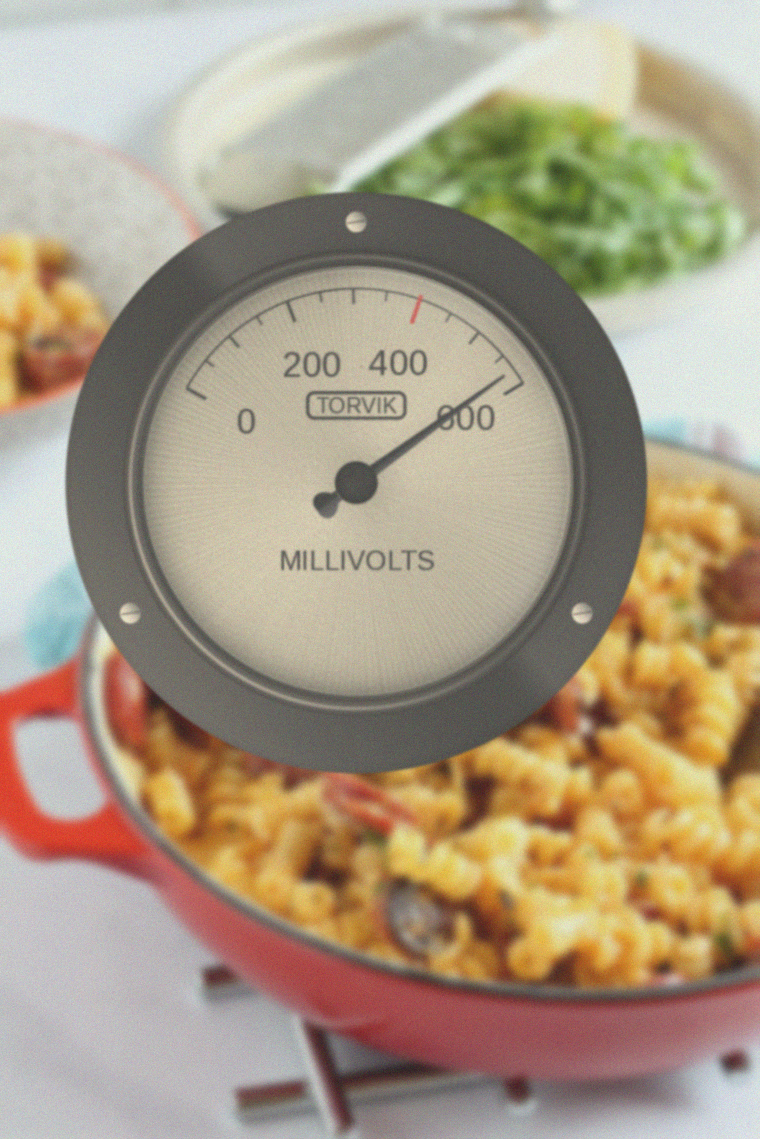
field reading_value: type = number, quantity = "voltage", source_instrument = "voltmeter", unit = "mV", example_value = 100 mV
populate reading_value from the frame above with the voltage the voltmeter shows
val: 575 mV
